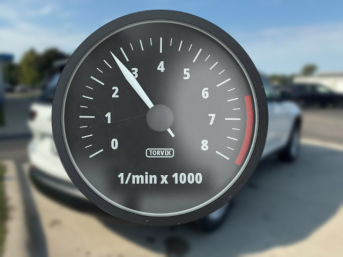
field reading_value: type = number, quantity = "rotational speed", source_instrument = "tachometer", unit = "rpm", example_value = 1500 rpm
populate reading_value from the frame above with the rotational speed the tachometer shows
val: 2750 rpm
